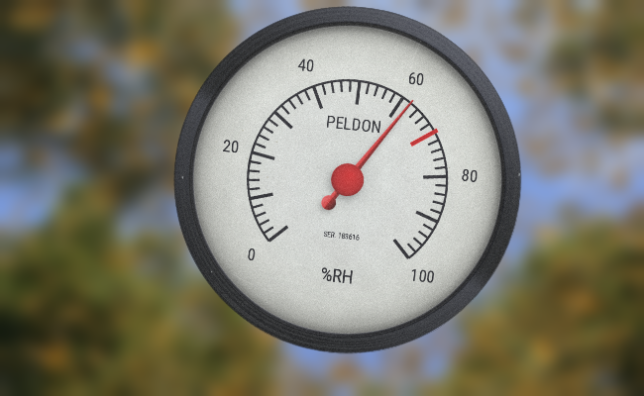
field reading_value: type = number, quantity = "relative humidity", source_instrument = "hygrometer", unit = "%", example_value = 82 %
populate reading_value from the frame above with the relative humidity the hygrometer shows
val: 62 %
